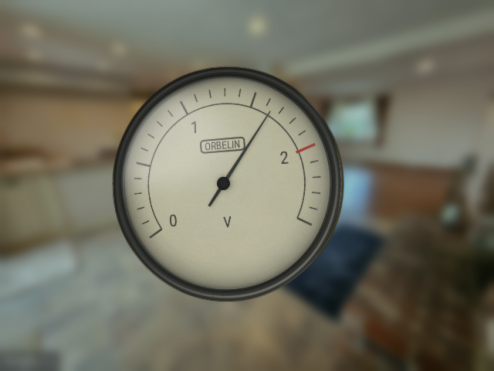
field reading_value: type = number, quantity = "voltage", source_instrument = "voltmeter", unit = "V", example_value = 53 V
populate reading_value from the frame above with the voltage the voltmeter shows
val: 1.65 V
